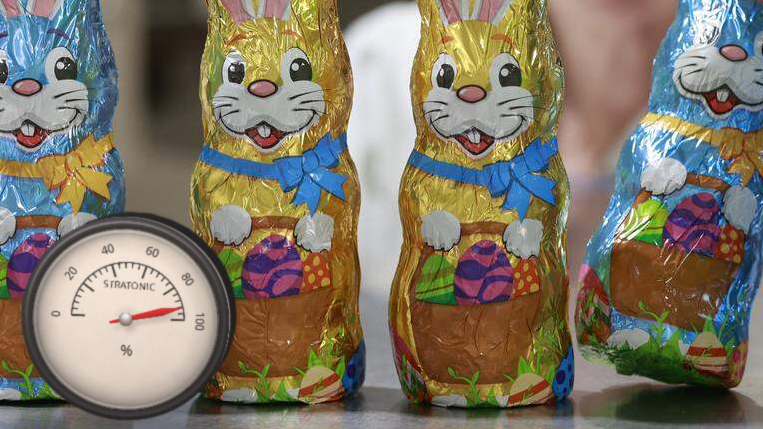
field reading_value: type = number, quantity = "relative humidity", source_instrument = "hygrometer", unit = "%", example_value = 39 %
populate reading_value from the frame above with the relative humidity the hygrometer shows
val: 92 %
